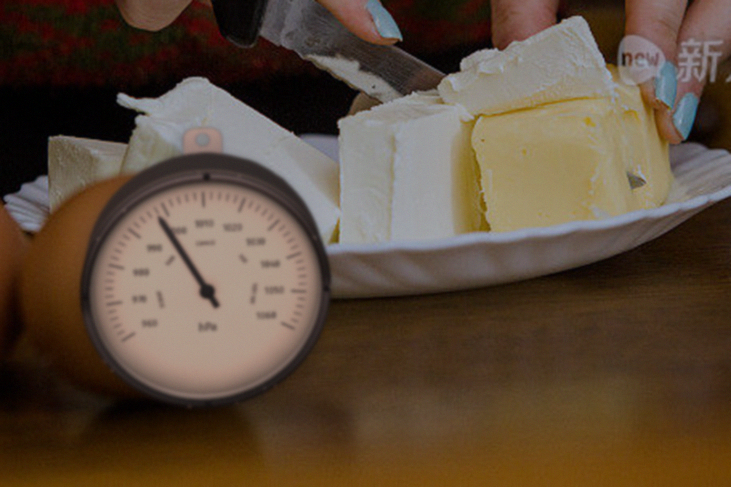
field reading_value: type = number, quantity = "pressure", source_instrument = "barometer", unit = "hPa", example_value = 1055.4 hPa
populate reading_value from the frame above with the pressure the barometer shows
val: 998 hPa
